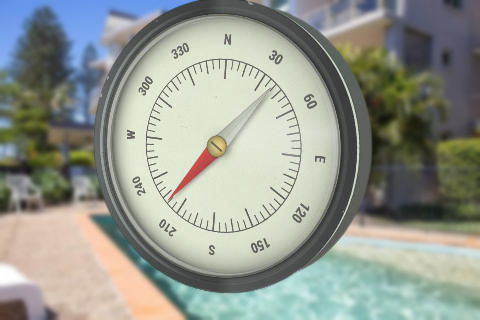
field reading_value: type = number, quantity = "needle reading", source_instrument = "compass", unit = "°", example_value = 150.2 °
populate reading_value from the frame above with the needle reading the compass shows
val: 220 °
